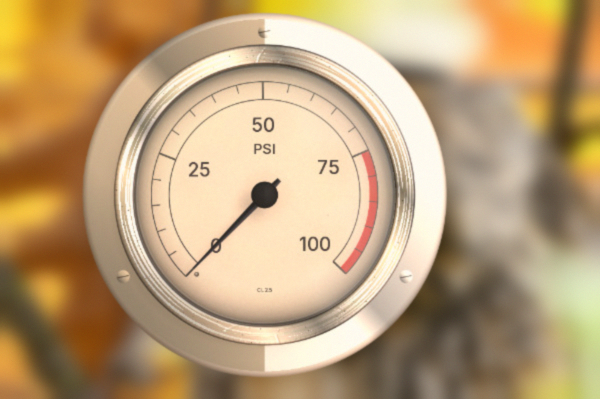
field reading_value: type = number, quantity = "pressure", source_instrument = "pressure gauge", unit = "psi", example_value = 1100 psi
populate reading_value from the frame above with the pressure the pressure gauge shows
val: 0 psi
